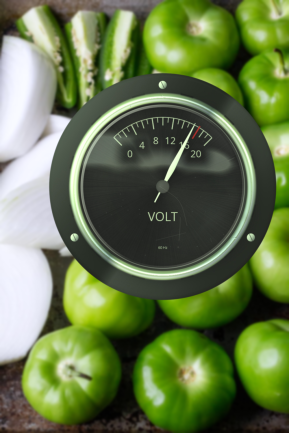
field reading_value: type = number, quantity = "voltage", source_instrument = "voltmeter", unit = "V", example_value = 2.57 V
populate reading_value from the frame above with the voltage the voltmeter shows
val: 16 V
